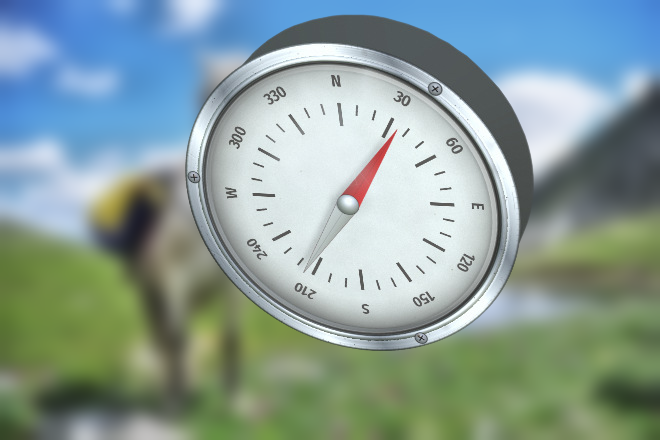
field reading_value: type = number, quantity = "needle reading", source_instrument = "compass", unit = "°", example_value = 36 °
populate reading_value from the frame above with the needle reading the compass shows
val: 35 °
